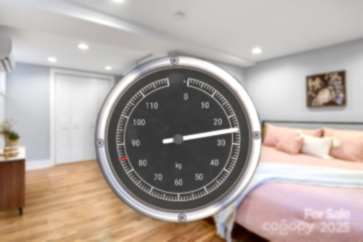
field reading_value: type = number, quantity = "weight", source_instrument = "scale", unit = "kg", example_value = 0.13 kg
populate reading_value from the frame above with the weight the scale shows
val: 25 kg
